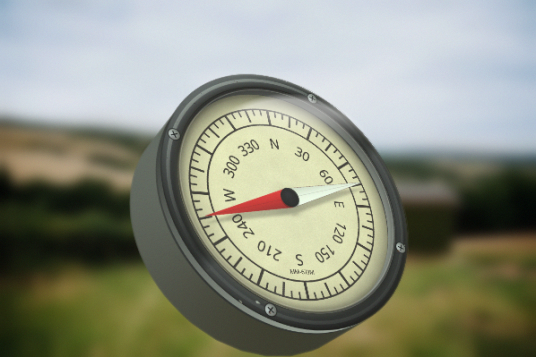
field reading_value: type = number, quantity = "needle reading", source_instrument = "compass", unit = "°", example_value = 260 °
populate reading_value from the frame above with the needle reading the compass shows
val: 255 °
